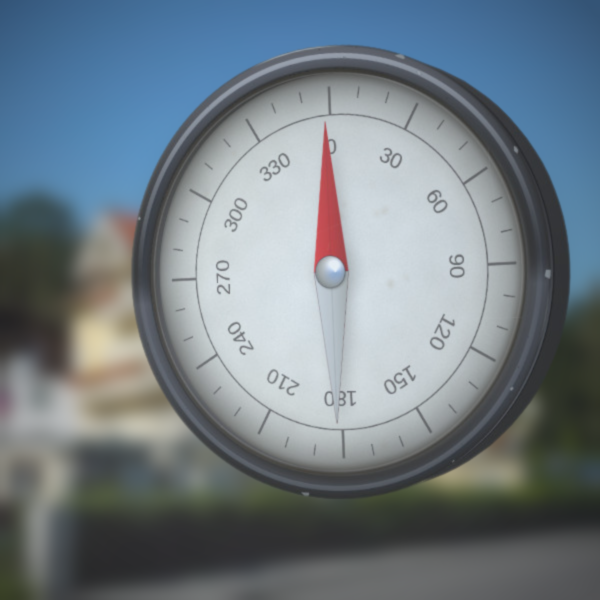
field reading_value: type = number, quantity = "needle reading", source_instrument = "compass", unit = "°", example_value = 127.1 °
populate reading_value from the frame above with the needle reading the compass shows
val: 0 °
